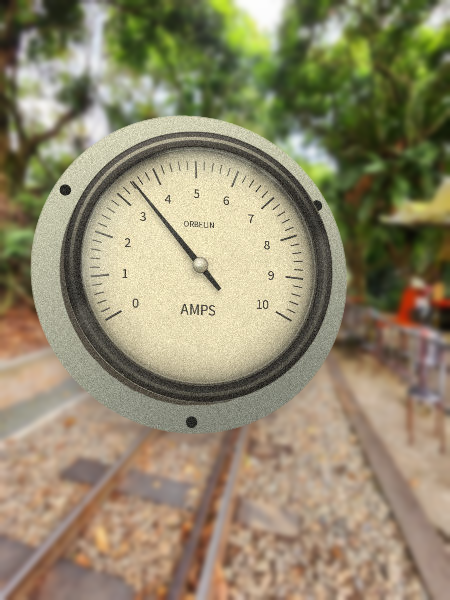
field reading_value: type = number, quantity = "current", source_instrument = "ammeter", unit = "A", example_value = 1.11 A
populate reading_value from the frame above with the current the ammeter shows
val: 3.4 A
